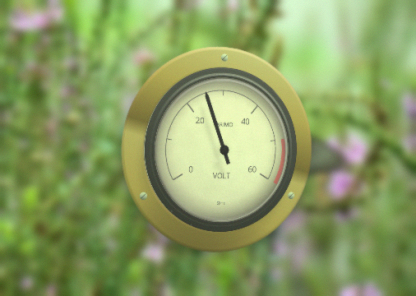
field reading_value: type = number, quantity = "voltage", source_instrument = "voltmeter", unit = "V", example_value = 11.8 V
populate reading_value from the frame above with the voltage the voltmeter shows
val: 25 V
